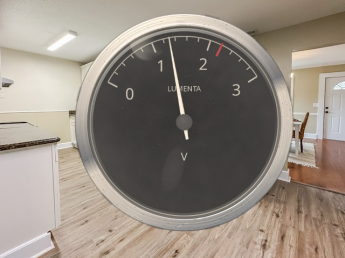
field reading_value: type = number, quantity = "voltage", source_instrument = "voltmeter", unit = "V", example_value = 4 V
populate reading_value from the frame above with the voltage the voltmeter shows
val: 1.3 V
